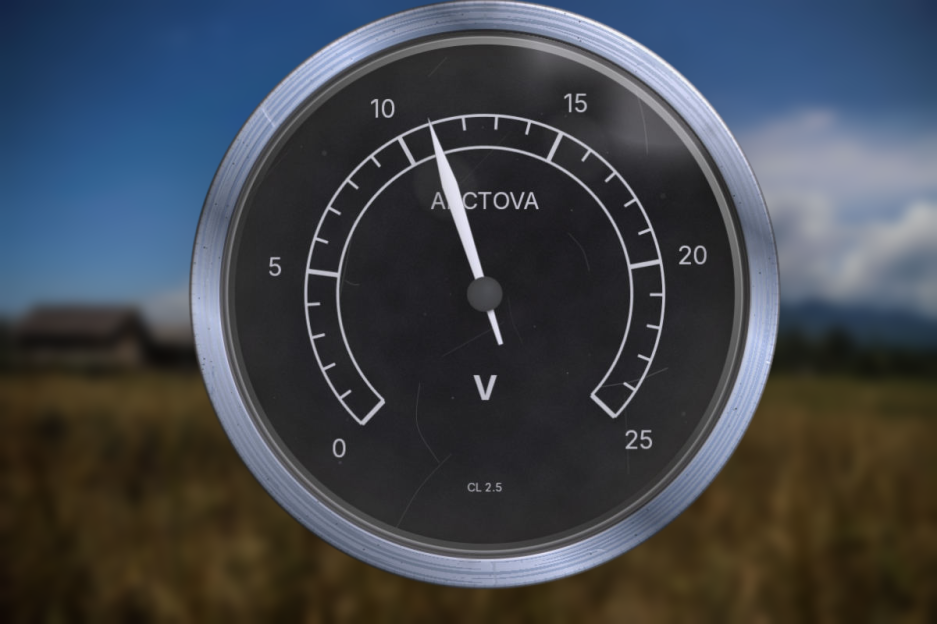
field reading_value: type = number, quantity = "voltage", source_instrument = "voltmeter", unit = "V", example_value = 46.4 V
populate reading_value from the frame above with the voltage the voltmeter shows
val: 11 V
